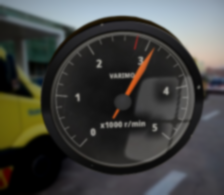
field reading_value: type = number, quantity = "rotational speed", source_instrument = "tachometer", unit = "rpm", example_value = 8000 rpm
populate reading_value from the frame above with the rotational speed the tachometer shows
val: 3100 rpm
